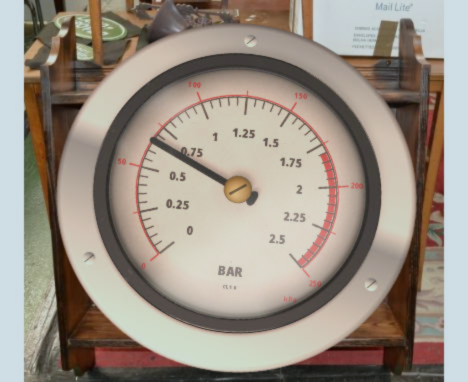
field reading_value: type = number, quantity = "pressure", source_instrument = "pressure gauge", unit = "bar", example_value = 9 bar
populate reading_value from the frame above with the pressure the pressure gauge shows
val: 0.65 bar
